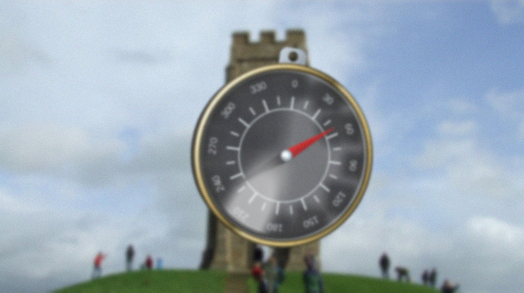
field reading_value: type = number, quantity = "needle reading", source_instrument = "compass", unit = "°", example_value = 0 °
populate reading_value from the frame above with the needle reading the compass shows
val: 52.5 °
